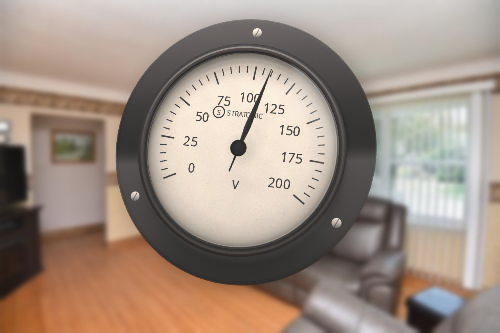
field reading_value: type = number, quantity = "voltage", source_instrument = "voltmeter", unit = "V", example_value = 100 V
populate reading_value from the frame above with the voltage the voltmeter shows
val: 110 V
